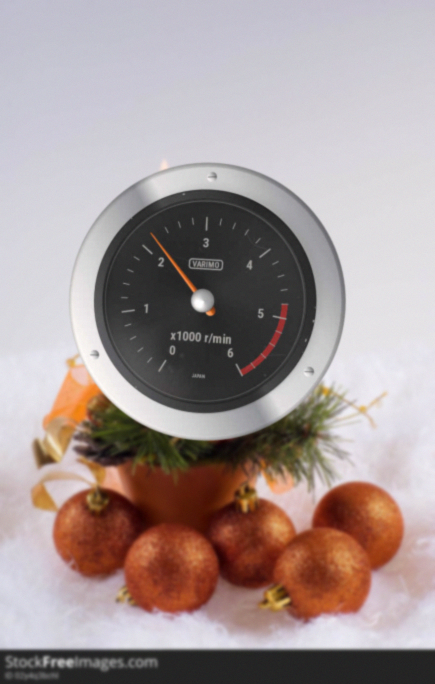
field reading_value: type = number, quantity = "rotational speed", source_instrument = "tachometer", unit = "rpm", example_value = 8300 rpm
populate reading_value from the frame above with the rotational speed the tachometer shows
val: 2200 rpm
